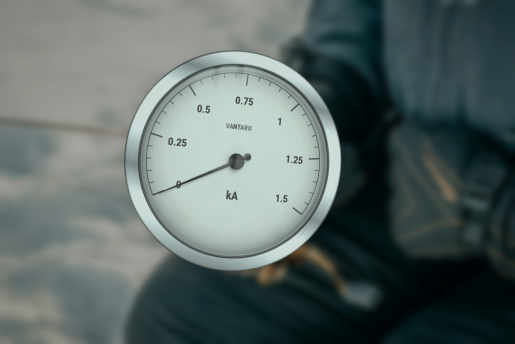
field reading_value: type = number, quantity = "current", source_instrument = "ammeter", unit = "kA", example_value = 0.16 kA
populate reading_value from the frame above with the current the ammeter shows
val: 0 kA
